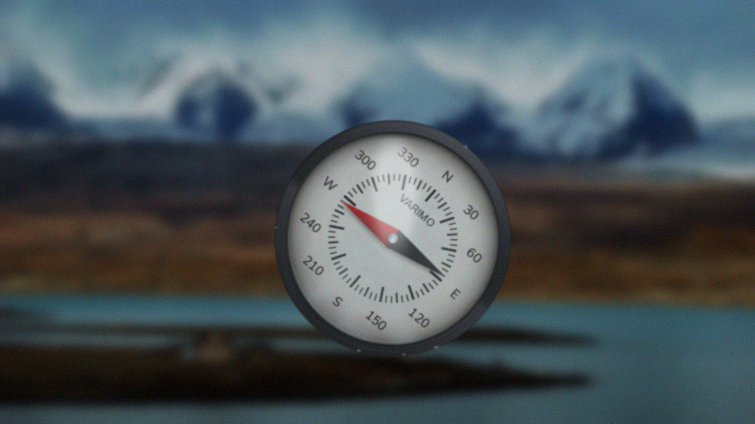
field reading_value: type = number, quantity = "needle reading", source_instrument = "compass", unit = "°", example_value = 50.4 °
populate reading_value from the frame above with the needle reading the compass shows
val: 265 °
